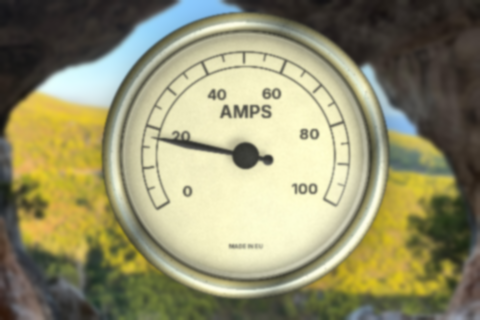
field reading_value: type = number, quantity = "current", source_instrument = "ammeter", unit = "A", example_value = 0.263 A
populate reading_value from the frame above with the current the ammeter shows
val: 17.5 A
